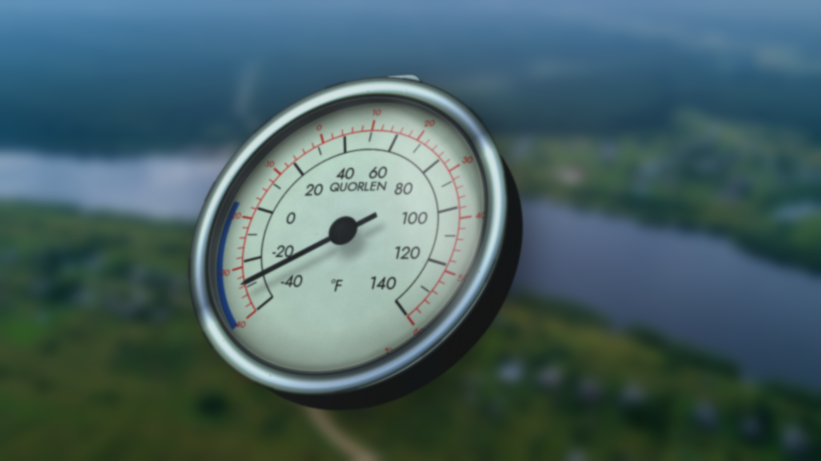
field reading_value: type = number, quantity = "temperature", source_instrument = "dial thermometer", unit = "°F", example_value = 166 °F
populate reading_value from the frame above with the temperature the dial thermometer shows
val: -30 °F
